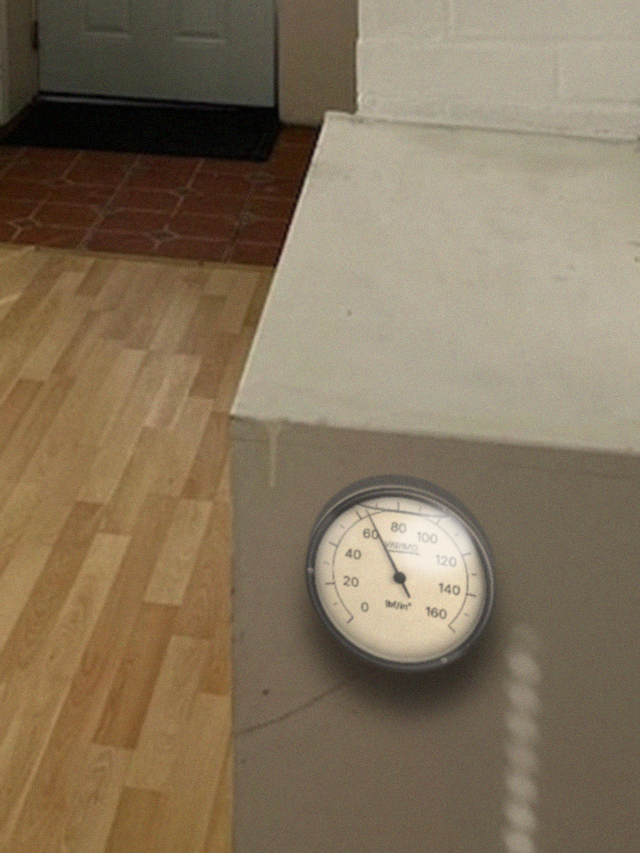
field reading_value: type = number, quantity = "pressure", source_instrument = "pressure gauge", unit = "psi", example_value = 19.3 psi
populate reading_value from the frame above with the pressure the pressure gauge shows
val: 65 psi
